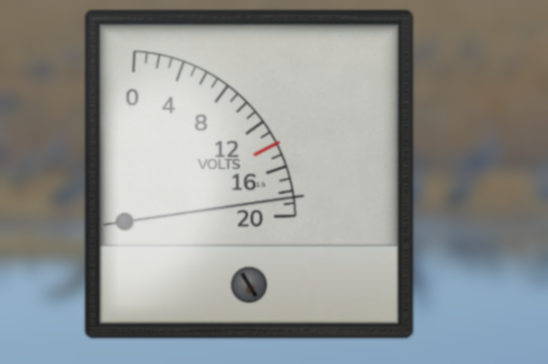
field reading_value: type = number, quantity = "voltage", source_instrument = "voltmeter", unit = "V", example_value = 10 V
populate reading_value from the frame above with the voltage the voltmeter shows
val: 18.5 V
